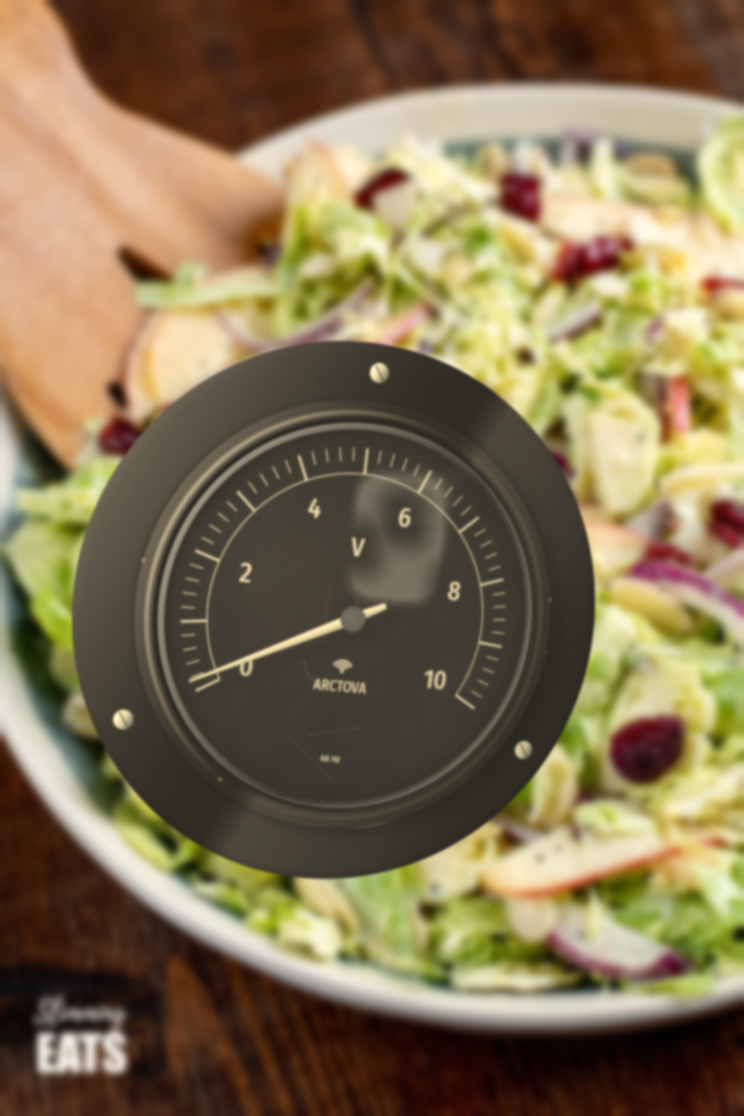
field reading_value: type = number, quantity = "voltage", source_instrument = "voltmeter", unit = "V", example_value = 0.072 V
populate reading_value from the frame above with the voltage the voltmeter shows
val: 0.2 V
